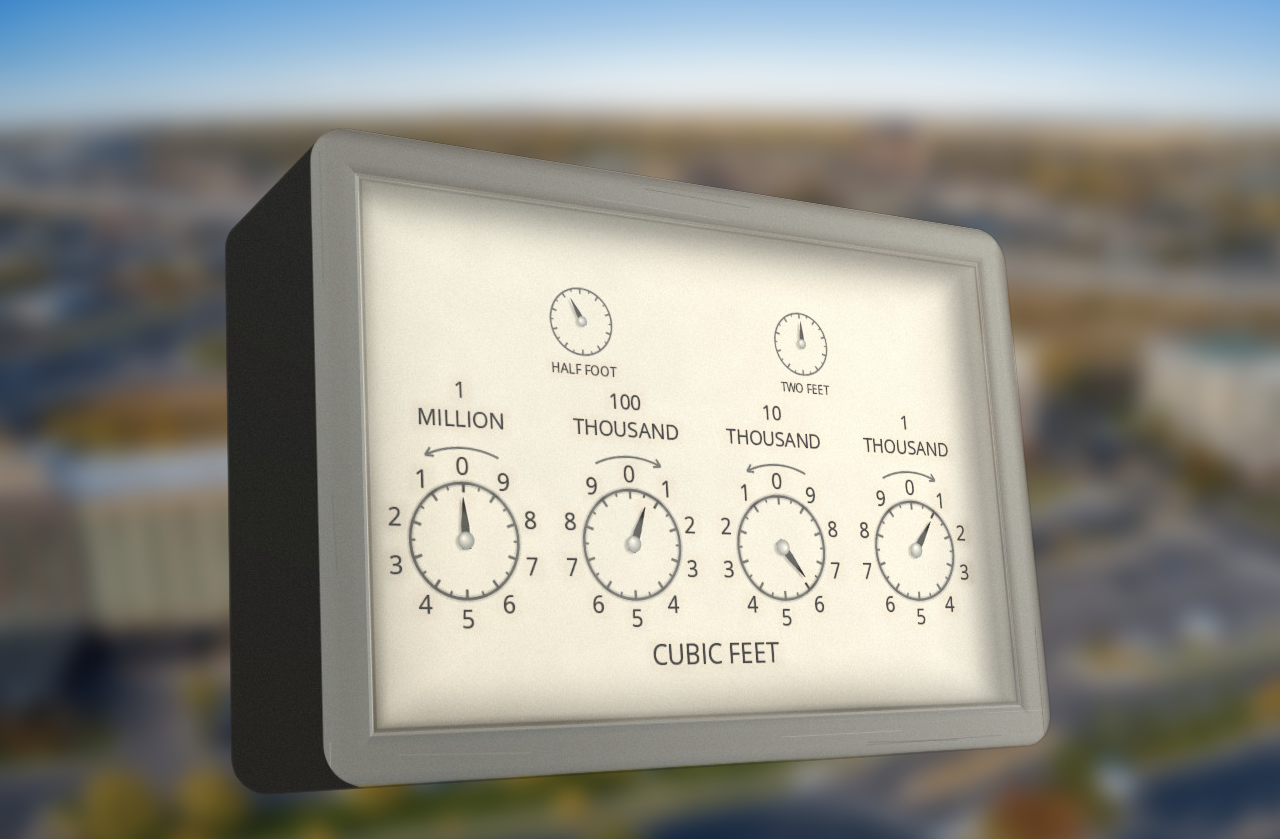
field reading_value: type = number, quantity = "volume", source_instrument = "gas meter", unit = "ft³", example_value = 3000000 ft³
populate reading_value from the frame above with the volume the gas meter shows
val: 6100 ft³
